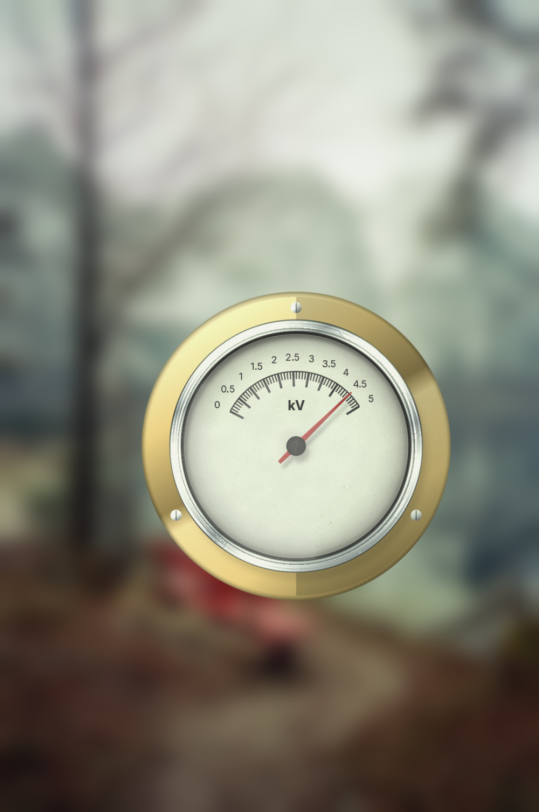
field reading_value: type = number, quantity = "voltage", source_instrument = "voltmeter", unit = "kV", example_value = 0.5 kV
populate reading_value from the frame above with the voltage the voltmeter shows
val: 4.5 kV
